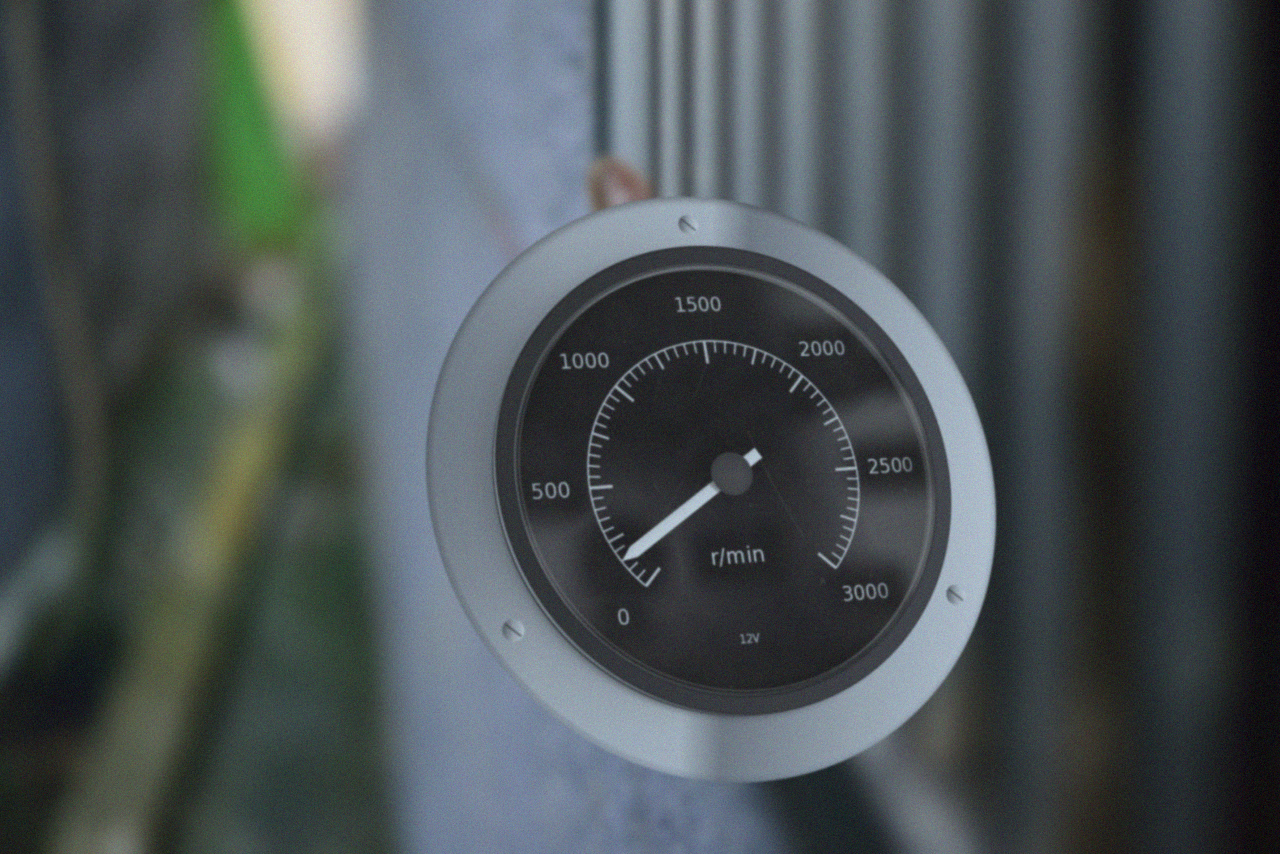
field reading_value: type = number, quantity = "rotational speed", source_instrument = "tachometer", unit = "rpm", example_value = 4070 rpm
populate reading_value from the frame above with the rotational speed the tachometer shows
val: 150 rpm
